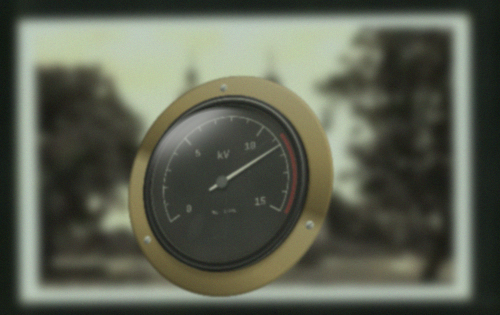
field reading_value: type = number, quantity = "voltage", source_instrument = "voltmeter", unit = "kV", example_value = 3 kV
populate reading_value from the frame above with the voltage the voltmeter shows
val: 11.5 kV
